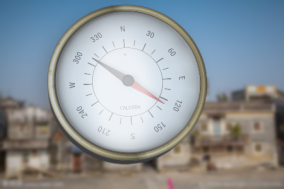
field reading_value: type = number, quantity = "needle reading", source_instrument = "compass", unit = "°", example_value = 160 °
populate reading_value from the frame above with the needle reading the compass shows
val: 127.5 °
